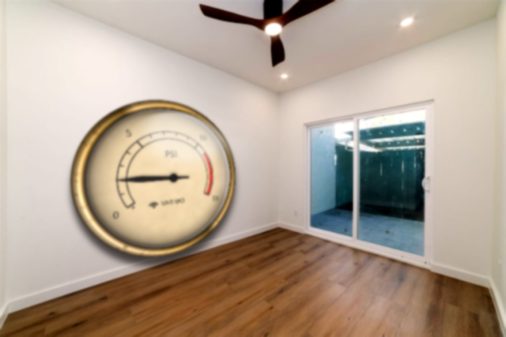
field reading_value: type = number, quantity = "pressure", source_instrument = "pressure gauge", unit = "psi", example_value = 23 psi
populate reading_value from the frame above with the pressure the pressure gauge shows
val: 2 psi
